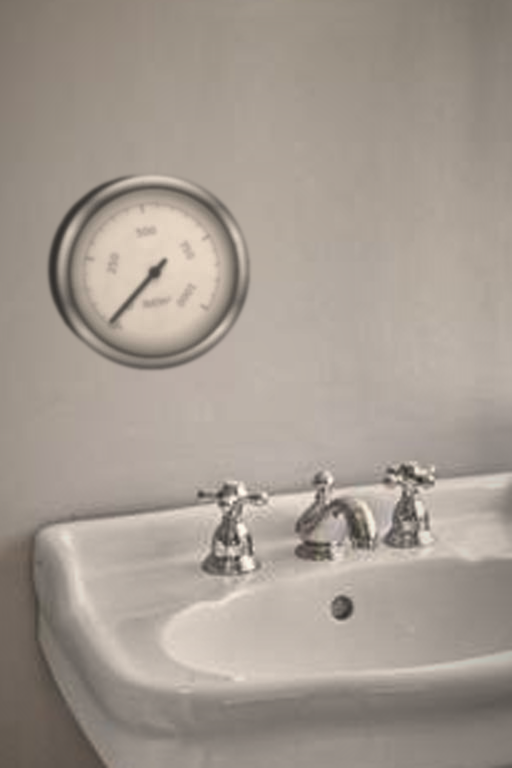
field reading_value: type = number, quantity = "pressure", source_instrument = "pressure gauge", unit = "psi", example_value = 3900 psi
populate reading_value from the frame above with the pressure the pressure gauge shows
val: 25 psi
